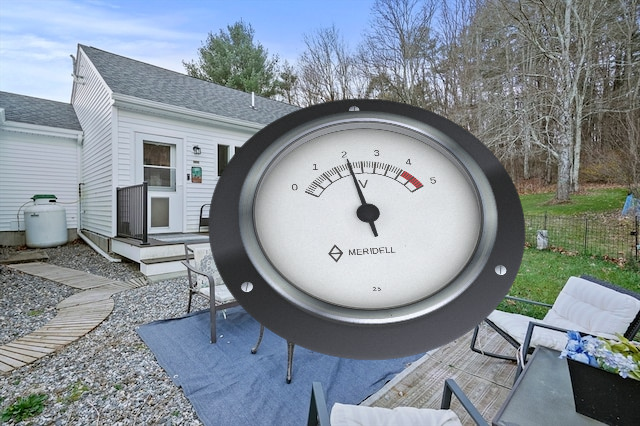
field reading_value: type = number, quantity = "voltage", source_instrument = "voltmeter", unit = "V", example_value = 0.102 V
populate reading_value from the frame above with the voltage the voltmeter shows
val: 2 V
